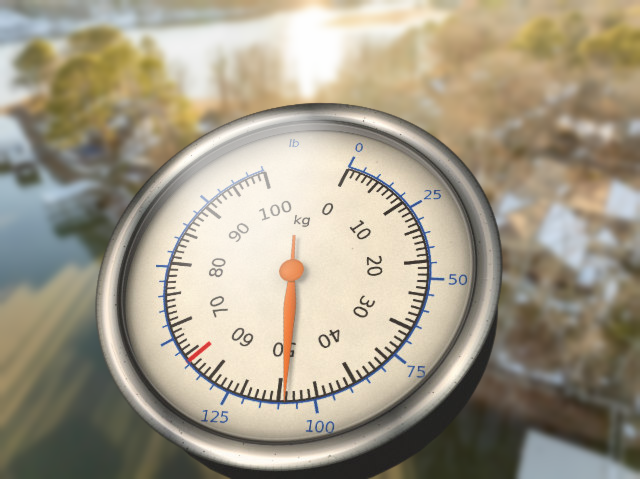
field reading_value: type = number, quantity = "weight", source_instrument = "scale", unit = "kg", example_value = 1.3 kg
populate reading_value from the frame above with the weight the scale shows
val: 49 kg
